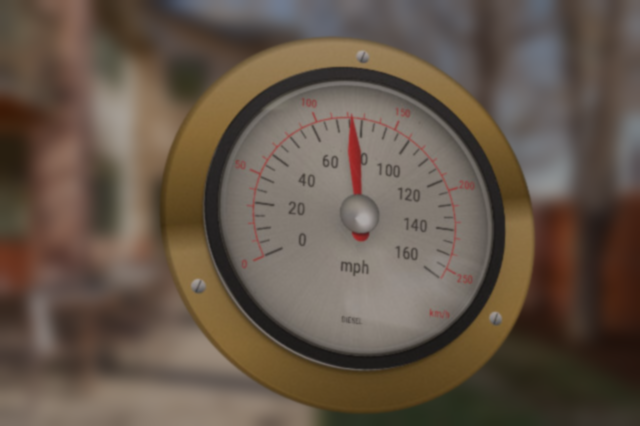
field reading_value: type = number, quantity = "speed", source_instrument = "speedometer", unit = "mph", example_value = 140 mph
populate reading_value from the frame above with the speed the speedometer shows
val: 75 mph
